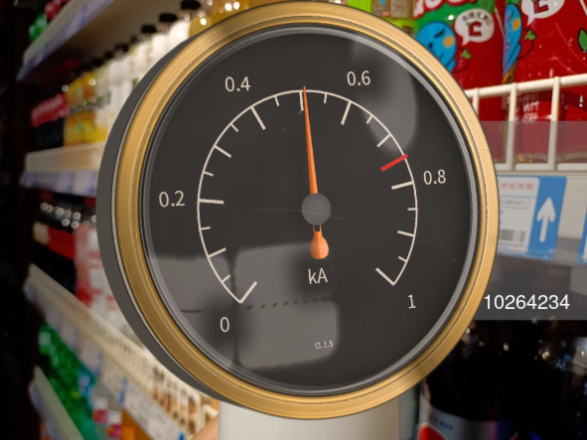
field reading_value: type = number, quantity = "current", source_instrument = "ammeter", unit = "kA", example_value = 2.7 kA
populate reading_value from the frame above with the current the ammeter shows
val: 0.5 kA
